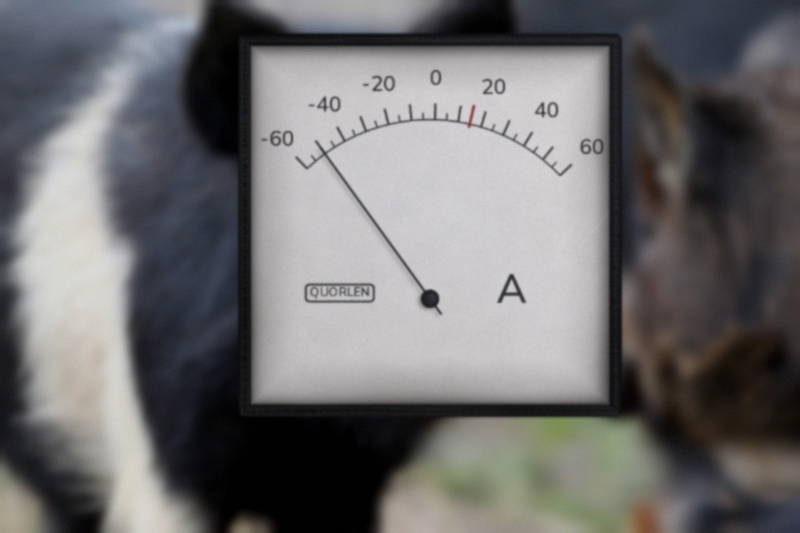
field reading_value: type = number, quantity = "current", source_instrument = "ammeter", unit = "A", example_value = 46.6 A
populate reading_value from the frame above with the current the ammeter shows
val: -50 A
